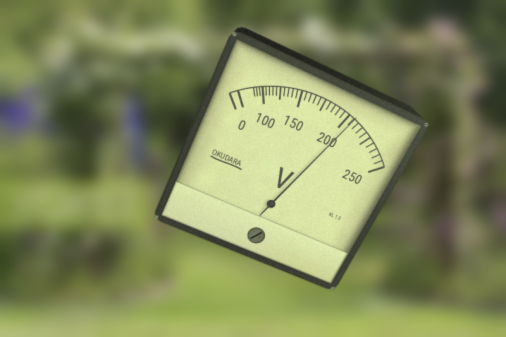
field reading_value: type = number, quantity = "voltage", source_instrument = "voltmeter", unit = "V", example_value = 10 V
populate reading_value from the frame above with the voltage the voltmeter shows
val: 205 V
